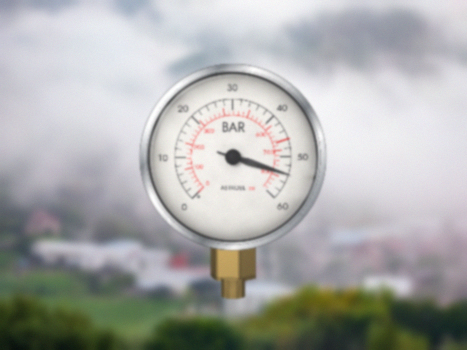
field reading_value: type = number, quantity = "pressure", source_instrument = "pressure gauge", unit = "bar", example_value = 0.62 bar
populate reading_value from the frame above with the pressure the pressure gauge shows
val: 54 bar
